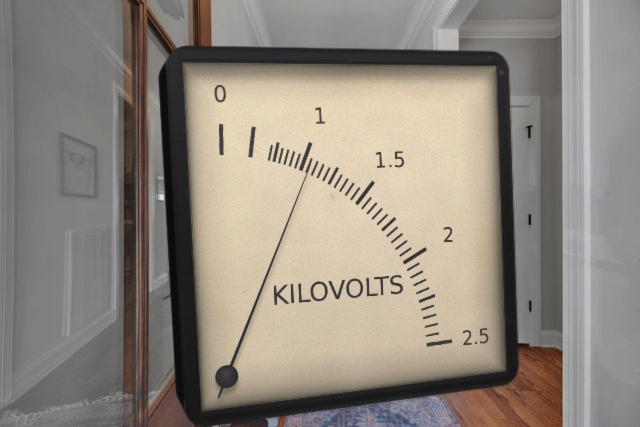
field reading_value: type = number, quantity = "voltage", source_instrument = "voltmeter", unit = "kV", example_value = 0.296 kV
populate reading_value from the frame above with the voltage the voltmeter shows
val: 1.05 kV
